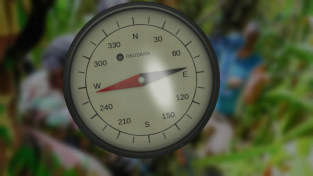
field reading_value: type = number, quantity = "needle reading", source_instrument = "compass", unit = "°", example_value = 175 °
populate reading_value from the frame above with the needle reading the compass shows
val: 262.5 °
